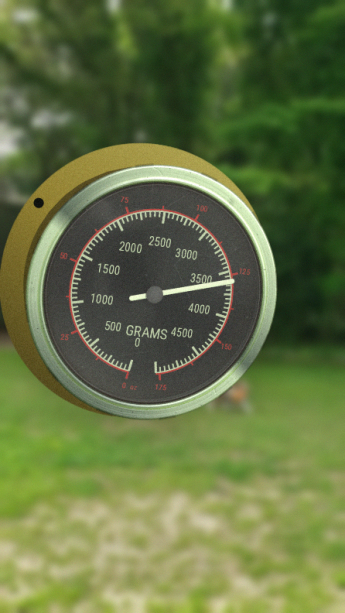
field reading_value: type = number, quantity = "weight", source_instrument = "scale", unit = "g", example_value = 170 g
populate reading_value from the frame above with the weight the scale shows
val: 3600 g
